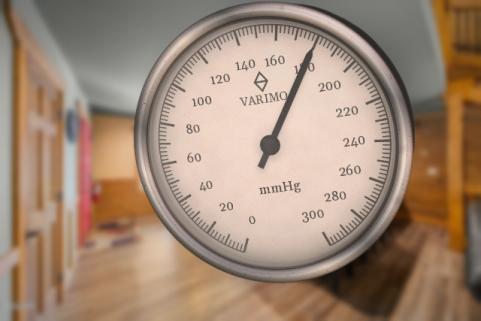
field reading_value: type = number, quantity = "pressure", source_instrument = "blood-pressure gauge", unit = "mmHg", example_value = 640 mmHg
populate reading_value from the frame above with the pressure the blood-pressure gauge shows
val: 180 mmHg
